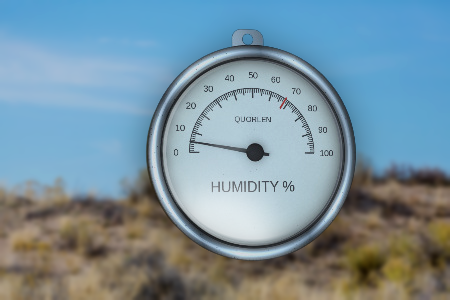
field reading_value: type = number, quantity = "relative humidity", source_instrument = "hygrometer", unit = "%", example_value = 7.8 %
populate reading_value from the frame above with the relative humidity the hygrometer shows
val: 5 %
